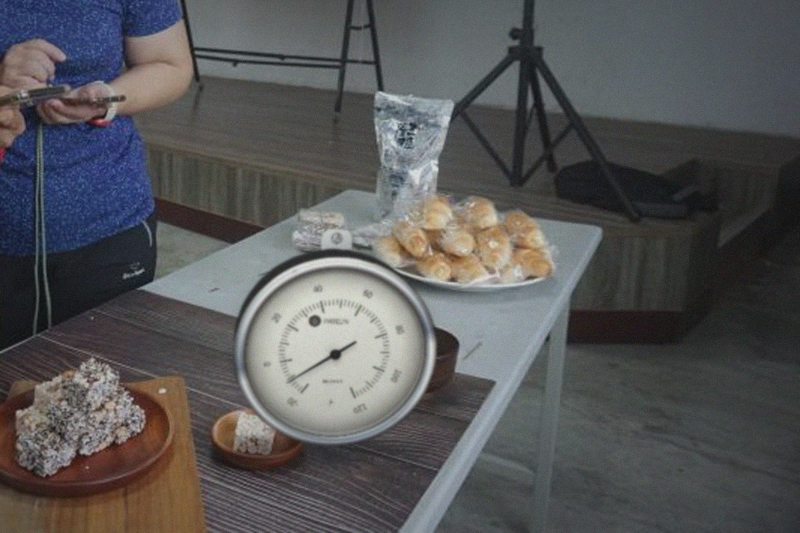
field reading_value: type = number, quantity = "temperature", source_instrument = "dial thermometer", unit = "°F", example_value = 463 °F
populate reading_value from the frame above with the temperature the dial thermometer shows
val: -10 °F
